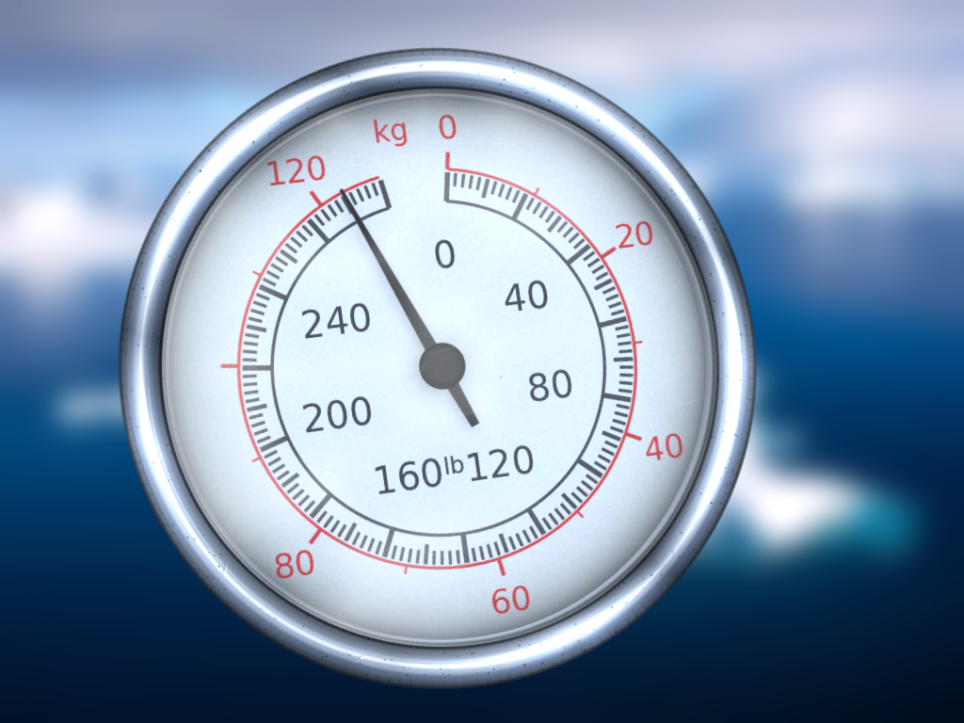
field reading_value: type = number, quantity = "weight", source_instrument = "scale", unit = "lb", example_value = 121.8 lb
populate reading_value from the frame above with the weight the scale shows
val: 270 lb
